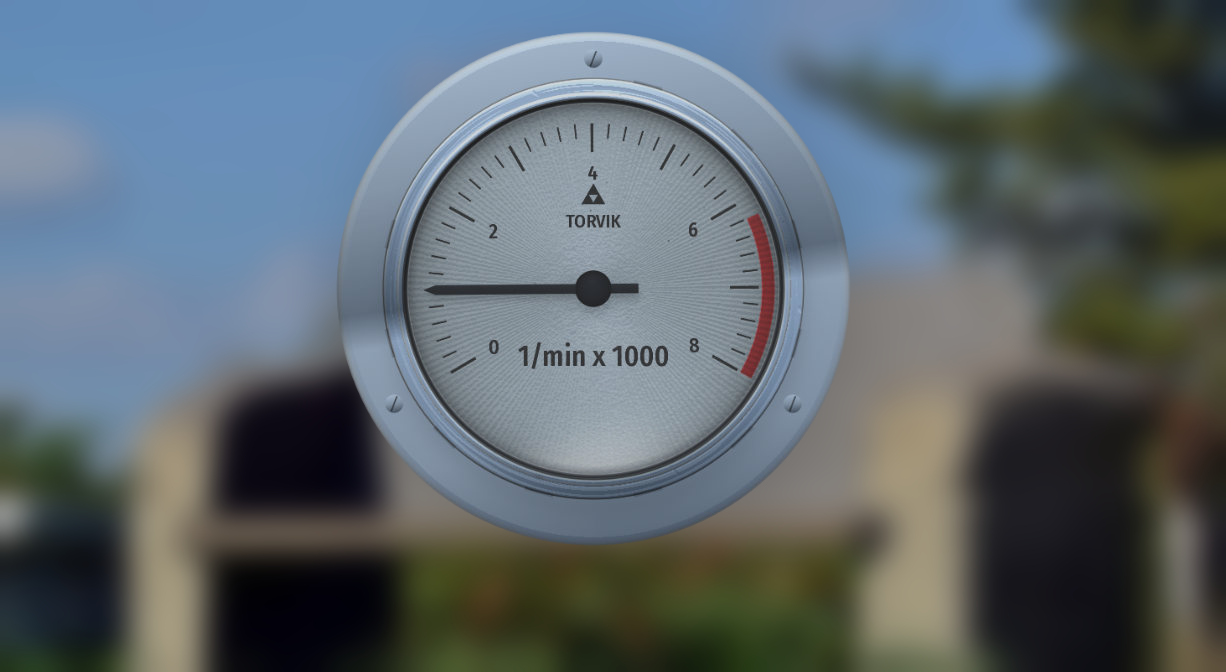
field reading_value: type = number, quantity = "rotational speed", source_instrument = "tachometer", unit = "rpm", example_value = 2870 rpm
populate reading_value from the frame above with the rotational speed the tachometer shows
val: 1000 rpm
